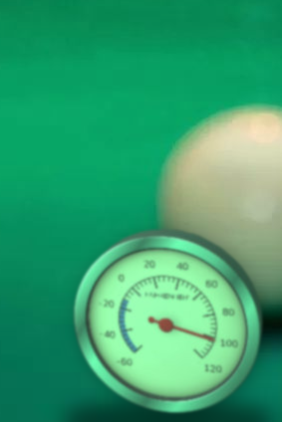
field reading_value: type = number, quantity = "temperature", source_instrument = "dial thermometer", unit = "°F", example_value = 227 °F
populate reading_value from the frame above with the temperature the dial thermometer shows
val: 100 °F
